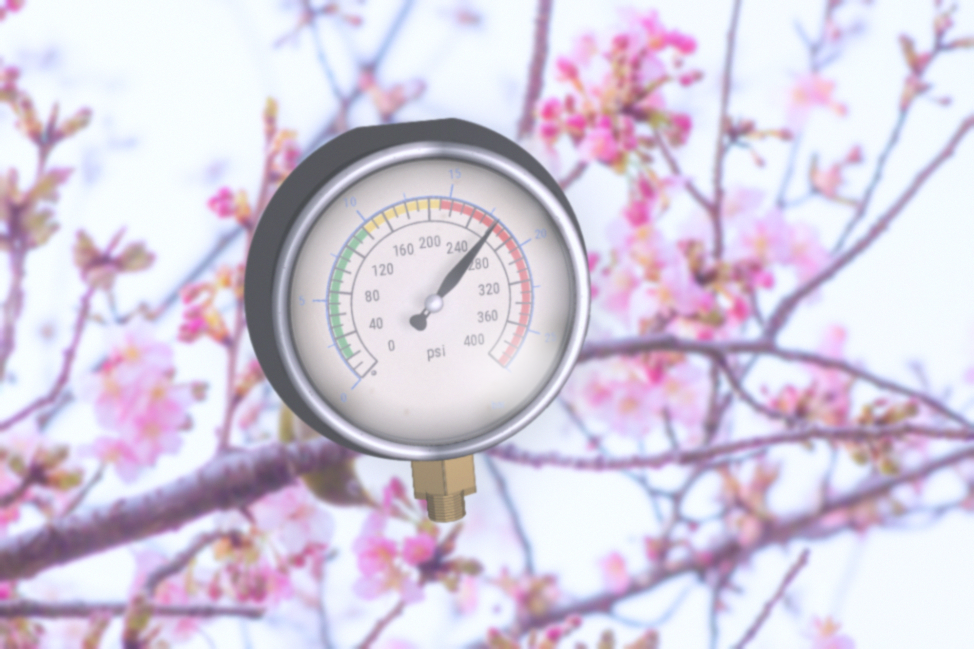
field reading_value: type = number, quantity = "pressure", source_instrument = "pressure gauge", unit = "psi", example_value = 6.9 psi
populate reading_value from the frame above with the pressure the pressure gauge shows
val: 260 psi
